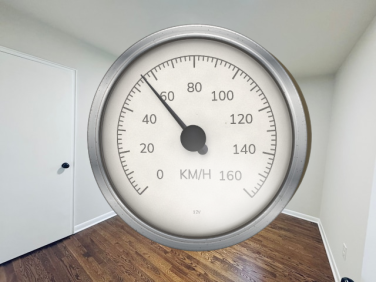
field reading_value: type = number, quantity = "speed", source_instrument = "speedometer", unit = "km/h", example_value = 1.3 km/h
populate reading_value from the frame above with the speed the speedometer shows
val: 56 km/h
